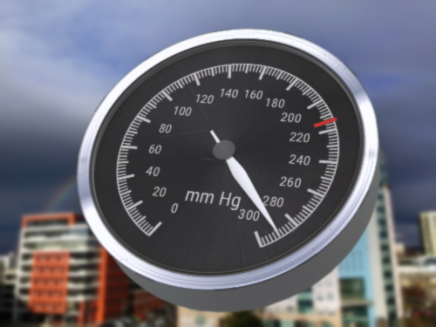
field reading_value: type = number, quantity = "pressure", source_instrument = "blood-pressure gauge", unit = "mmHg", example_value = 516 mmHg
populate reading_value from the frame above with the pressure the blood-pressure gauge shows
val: 290 mmHg
